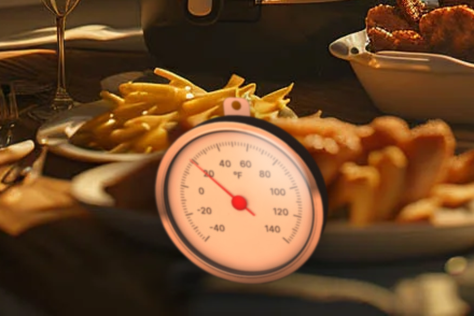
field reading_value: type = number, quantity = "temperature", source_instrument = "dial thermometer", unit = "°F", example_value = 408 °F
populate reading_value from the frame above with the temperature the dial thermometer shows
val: 20 °F
